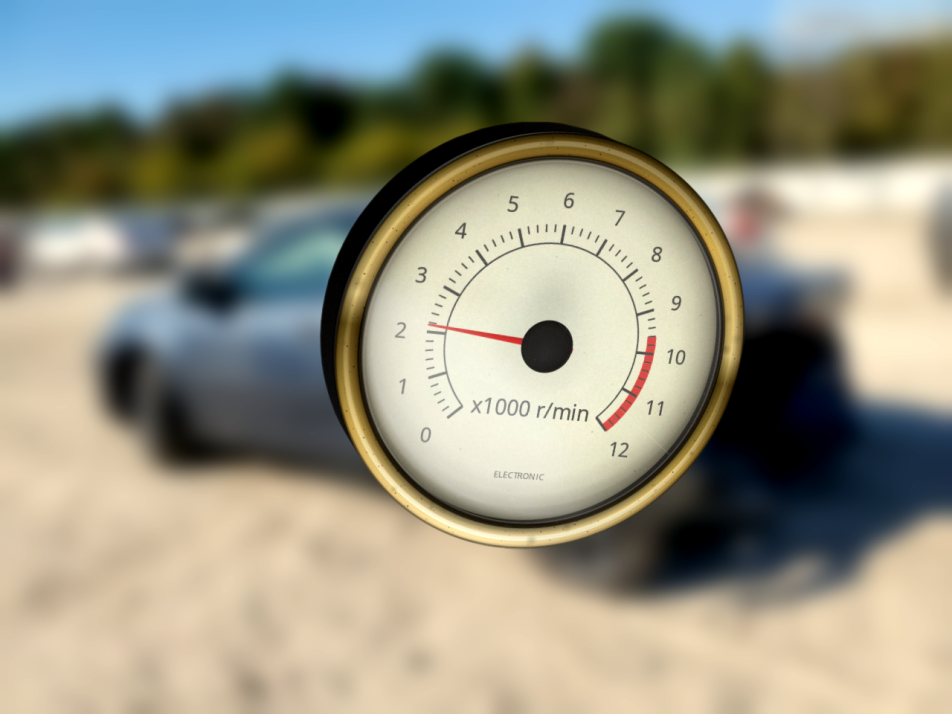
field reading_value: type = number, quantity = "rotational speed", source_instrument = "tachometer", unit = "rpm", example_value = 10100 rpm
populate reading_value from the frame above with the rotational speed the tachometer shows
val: 2200 rpm
